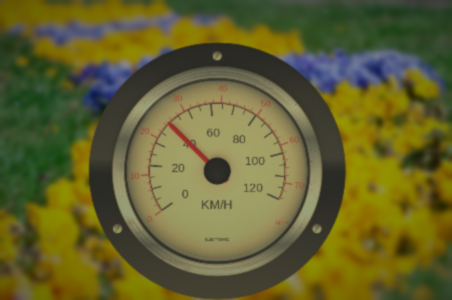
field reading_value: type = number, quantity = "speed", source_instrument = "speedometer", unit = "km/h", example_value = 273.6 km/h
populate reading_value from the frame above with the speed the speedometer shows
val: 40 km/h
